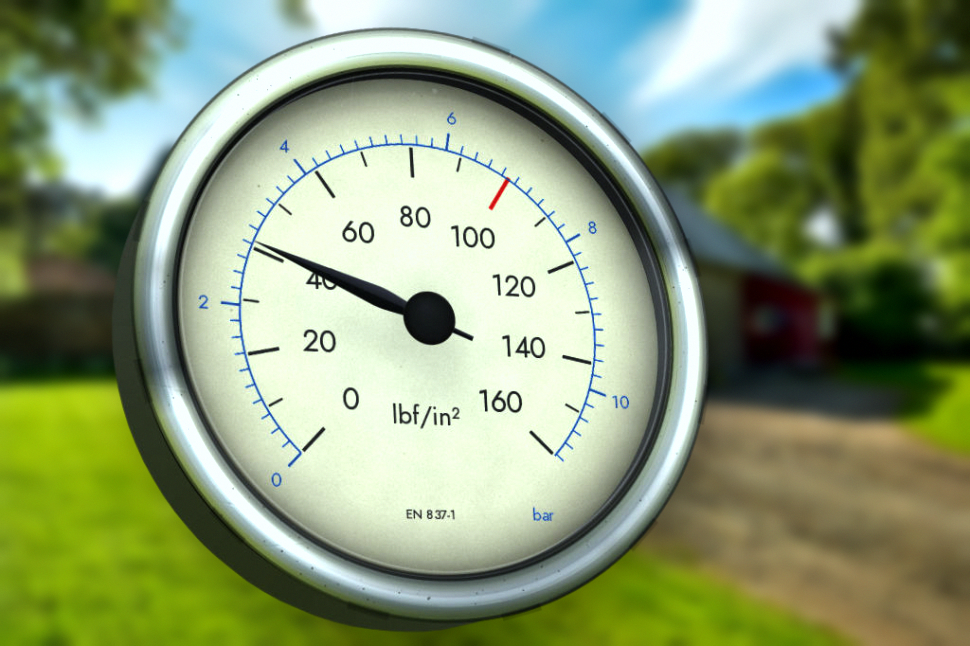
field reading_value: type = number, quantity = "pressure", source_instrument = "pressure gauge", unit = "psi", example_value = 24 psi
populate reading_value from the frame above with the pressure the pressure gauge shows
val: 40 psi
